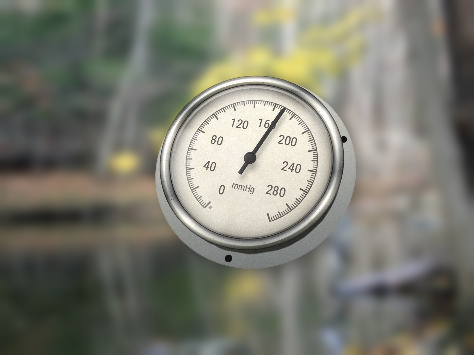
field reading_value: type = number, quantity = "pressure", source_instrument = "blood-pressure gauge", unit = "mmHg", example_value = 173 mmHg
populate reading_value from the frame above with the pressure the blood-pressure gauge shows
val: 170 mmHg
